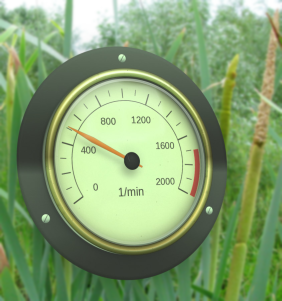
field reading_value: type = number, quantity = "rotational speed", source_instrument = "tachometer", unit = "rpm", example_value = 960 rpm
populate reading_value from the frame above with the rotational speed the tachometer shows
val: 500 rpm
